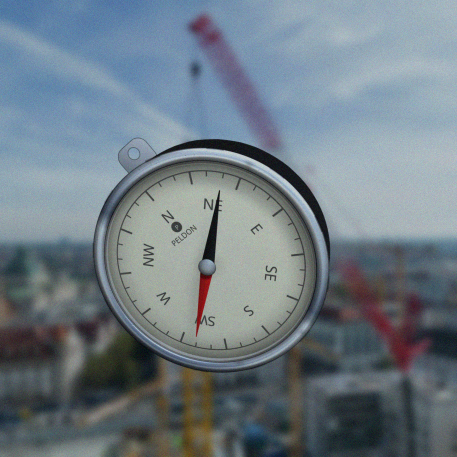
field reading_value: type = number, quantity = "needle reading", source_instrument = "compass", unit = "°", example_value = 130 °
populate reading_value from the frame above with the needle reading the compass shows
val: 230 °
